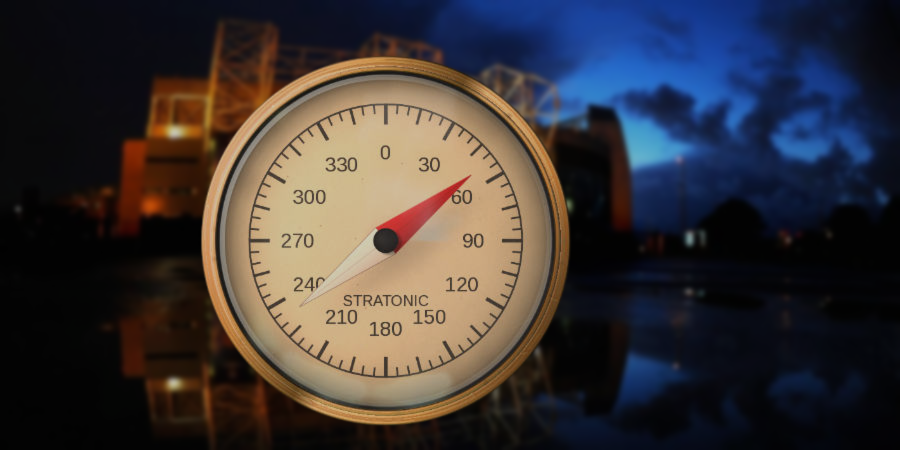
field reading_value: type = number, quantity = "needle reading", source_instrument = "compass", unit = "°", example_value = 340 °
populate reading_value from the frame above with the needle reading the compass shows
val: 52.5 °
